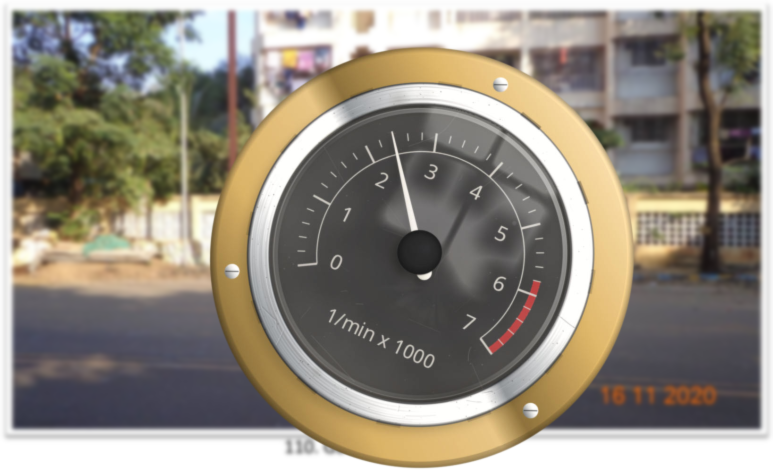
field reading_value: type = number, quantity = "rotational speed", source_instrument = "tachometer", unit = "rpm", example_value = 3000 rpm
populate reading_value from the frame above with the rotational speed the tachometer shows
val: 2400 rpm
